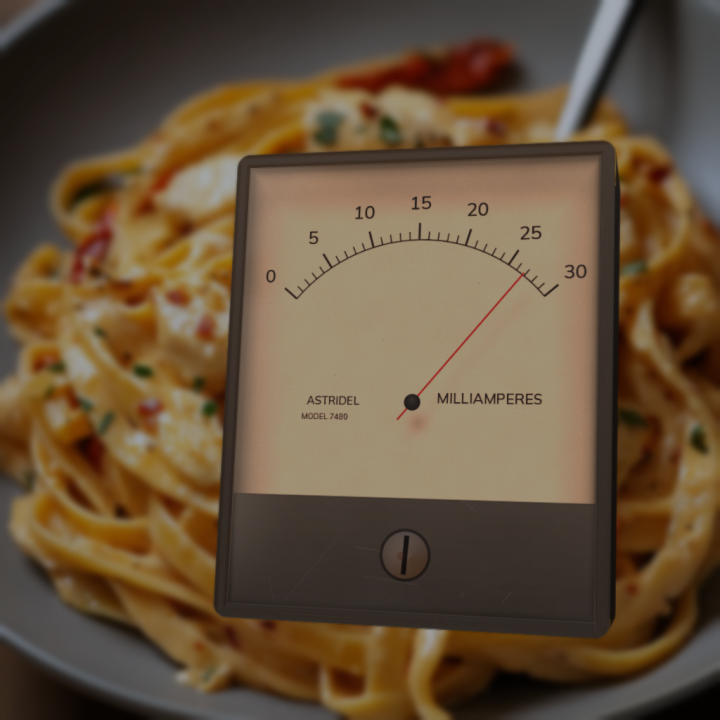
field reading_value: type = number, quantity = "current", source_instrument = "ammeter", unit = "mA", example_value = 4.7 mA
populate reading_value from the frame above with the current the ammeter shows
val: 27 mA
